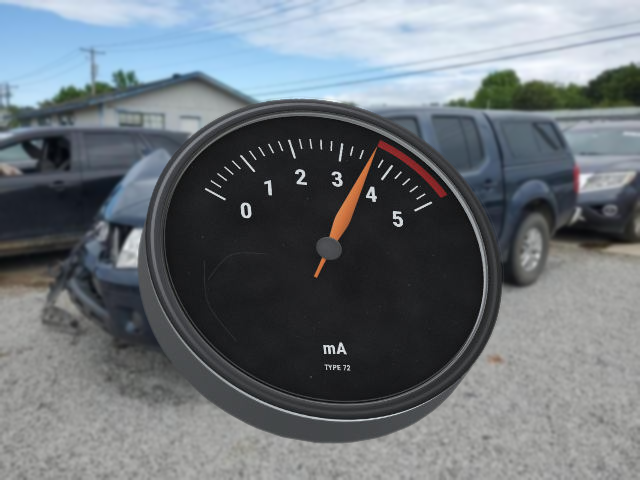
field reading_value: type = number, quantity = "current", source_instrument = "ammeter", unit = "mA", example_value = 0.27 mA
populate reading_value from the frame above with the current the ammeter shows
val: 3.6 mA
